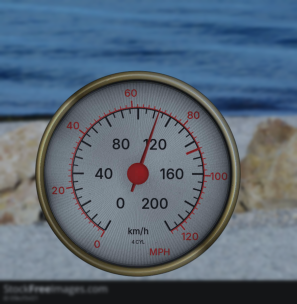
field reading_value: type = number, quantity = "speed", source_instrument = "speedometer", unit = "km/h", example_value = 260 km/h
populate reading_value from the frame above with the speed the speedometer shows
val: 112.5 km/h
